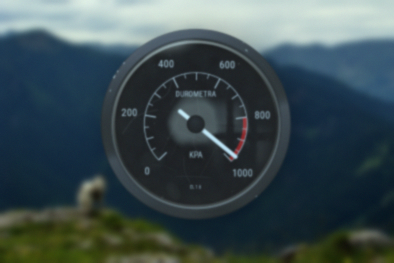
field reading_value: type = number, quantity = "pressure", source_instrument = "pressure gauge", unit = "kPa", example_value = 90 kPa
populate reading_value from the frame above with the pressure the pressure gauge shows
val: 975 kPa
